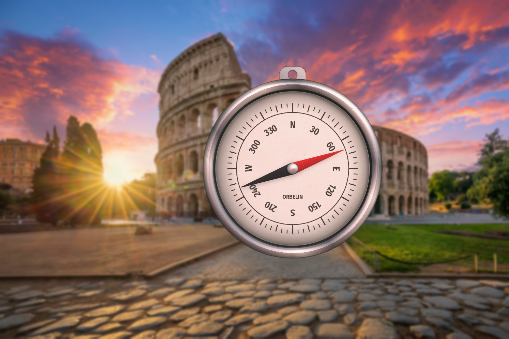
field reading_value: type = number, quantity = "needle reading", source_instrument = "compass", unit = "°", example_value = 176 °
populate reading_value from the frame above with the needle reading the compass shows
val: 70 °
